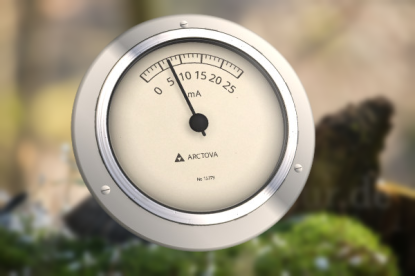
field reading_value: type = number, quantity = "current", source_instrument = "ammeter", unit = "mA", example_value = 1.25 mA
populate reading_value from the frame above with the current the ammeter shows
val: 7 mA
